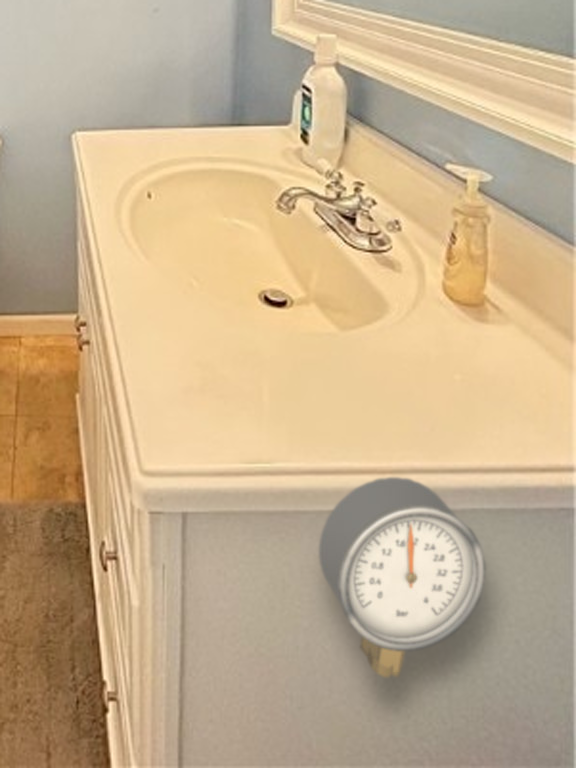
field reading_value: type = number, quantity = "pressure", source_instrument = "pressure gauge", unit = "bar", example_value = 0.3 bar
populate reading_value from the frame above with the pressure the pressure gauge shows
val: 1.8 bar
